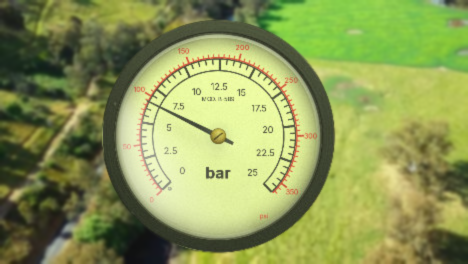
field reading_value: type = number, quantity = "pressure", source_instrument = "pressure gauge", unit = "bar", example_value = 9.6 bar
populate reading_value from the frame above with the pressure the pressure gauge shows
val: 6.5 bar
